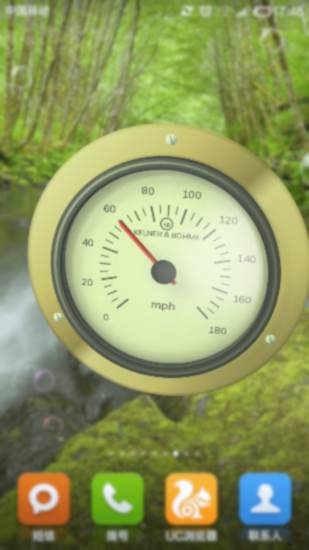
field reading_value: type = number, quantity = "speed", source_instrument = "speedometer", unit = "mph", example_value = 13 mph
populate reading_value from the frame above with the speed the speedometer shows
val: 60 mph
